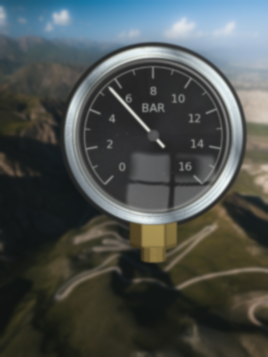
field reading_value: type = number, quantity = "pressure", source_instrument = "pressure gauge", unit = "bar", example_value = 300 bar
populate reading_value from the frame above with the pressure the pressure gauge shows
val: 5.5 bar
